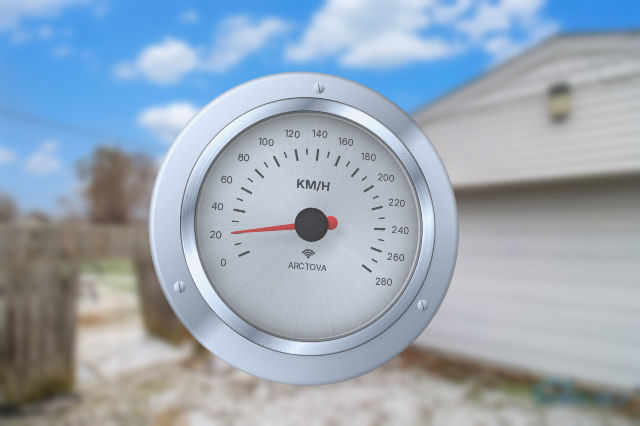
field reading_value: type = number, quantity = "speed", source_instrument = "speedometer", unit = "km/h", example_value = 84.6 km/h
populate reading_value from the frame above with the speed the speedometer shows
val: 20 km/h
